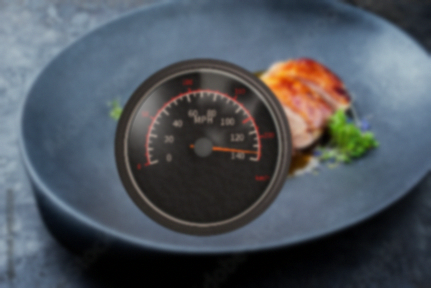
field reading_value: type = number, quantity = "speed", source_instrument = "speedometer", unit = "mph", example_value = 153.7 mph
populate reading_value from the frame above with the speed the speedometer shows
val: 135 mph
